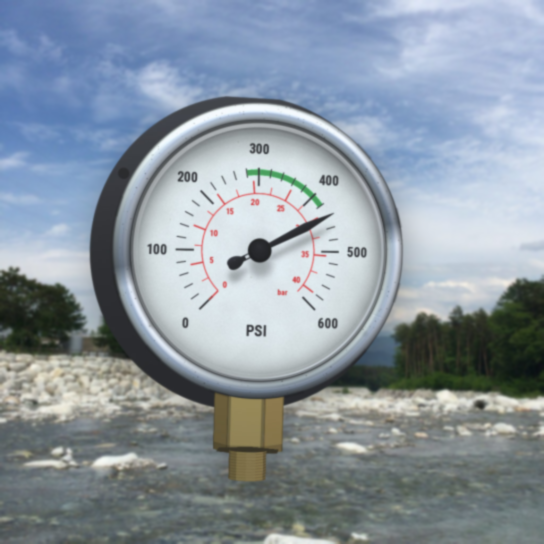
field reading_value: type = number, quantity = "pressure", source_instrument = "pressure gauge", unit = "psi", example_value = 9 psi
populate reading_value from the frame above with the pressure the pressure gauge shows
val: 440 psi
